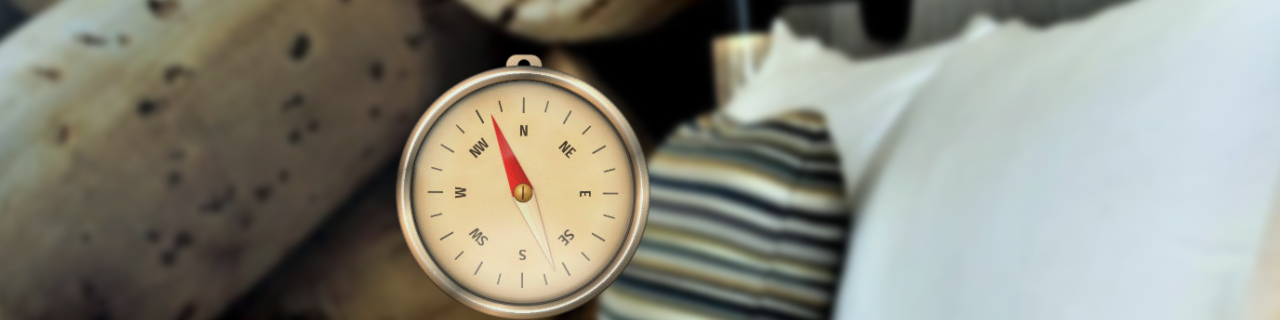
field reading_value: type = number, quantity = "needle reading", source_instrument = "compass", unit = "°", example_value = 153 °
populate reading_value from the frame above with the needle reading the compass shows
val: 337.5 °
